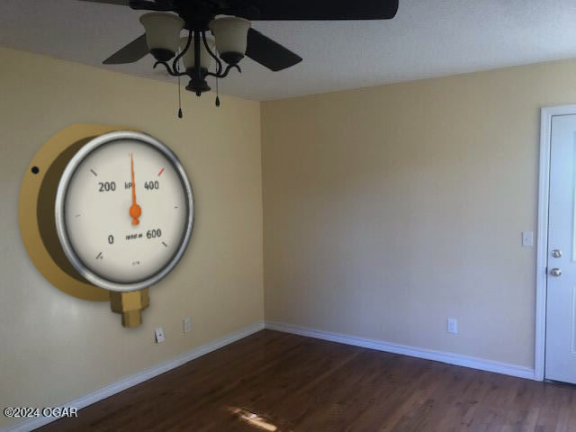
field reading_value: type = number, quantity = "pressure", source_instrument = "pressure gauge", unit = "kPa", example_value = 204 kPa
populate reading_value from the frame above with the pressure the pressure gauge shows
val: 300 kPa
